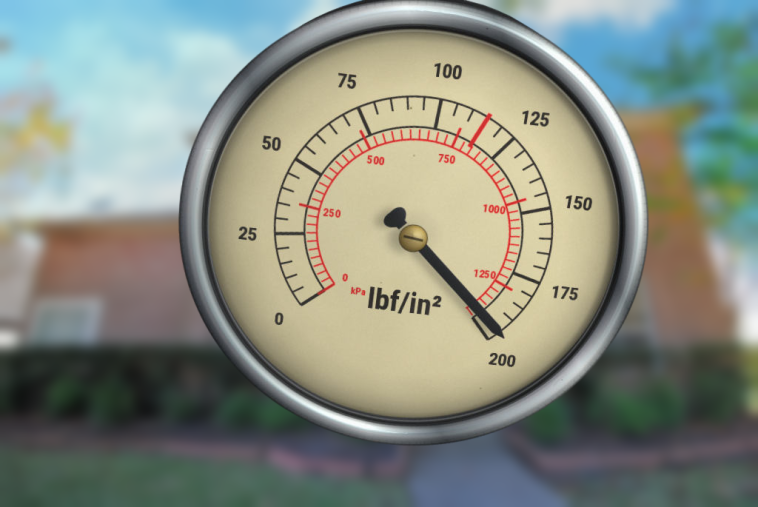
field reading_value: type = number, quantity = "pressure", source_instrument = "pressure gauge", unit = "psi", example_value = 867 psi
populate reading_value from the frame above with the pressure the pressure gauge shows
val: 195 psi
